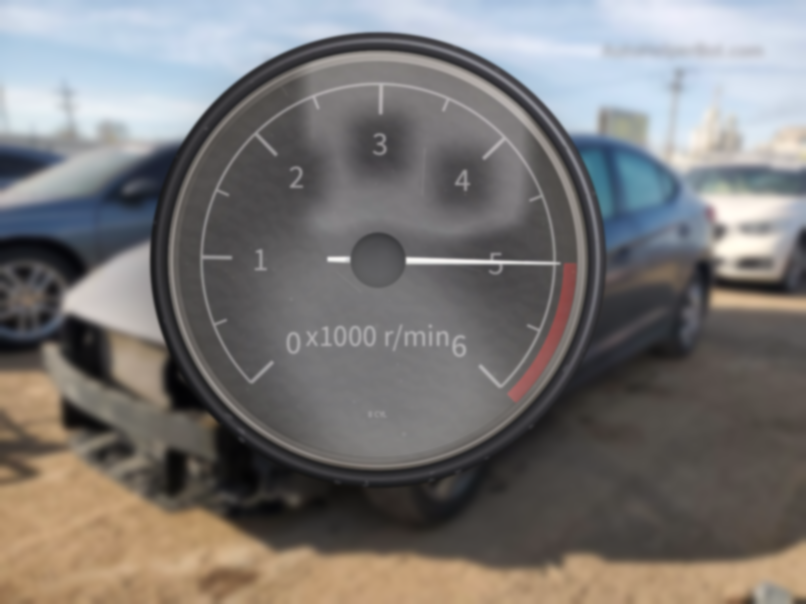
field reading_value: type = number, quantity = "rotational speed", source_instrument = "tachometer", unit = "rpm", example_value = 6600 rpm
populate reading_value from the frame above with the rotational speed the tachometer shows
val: 5000 rpm
